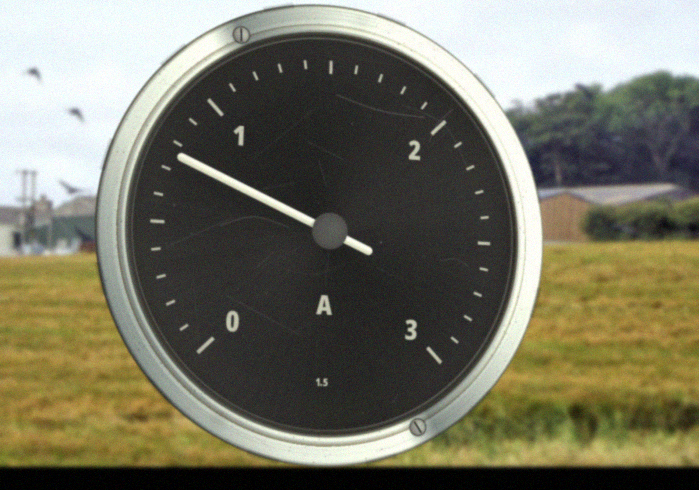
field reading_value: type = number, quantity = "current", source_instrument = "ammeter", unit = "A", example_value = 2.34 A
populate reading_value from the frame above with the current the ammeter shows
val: 0.75 A
